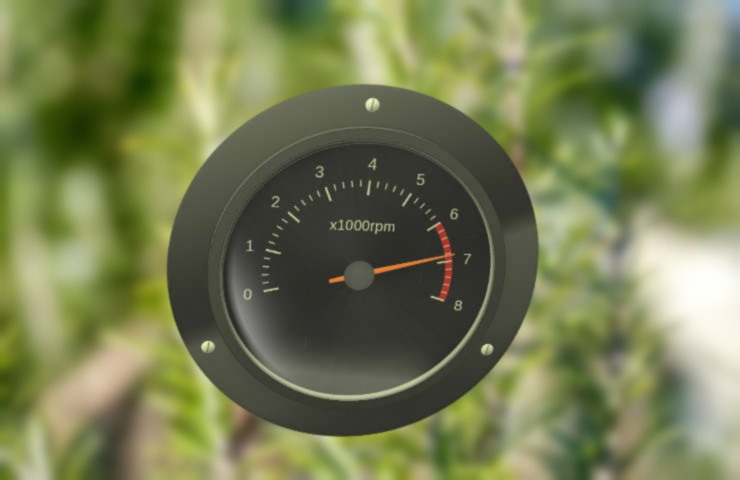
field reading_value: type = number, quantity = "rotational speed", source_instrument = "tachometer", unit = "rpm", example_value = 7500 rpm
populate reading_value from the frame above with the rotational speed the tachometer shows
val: 6800 rpm
